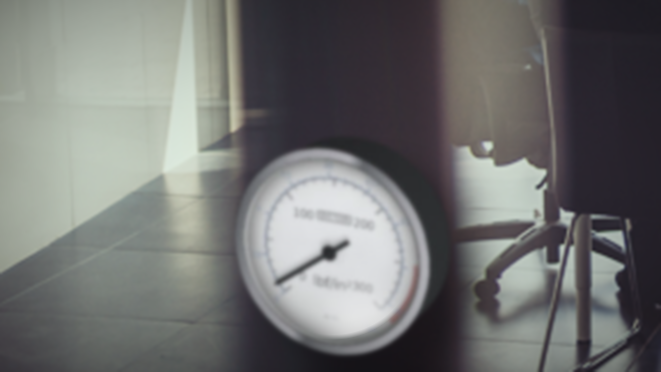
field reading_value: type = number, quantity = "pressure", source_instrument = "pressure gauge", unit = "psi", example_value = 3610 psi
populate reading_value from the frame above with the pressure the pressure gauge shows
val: 10 psi
